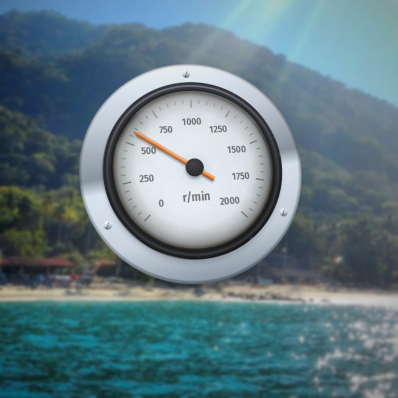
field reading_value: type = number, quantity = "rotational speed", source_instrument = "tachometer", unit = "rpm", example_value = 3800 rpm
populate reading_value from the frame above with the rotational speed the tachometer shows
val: 575 rpm
